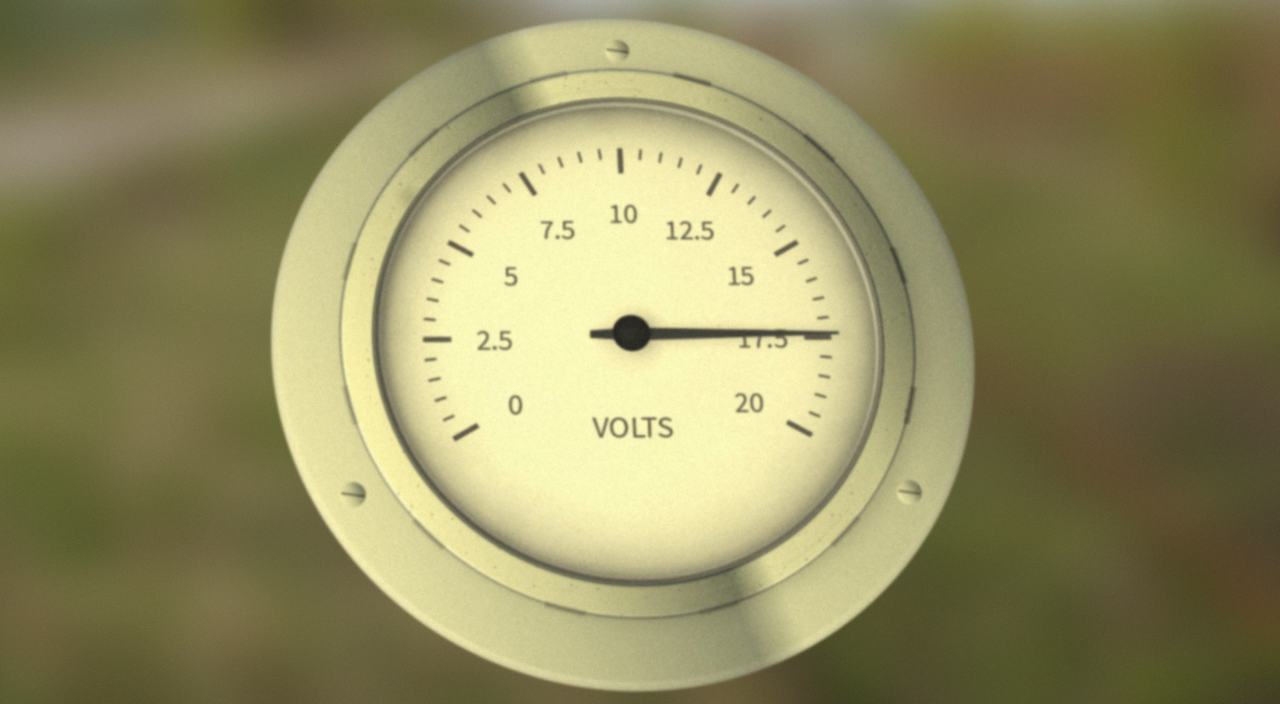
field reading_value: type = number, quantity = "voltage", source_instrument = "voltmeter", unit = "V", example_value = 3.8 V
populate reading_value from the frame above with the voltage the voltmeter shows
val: 17.5 V
